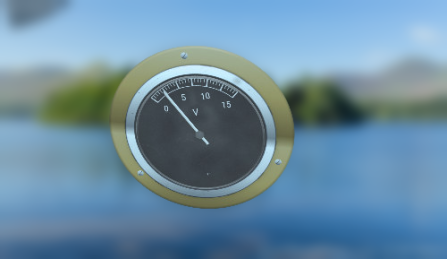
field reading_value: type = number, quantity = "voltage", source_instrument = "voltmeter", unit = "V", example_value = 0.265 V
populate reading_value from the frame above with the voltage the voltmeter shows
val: 2.5 V
